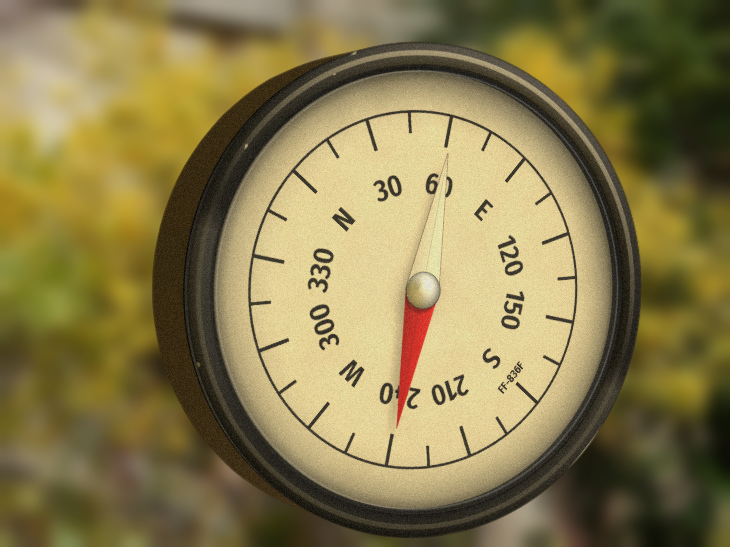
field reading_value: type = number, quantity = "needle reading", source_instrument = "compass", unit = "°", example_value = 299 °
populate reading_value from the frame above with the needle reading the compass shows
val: 240 °
